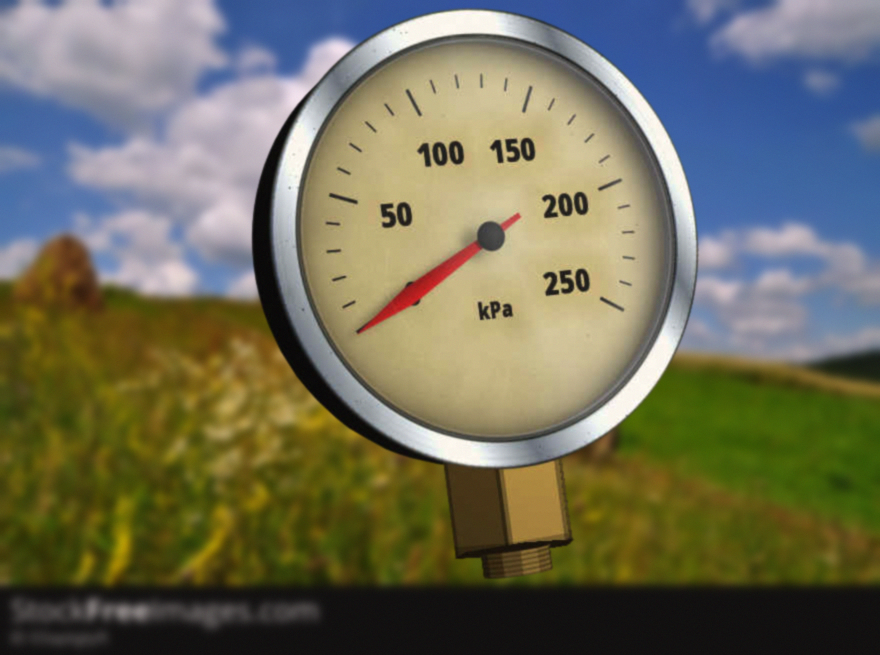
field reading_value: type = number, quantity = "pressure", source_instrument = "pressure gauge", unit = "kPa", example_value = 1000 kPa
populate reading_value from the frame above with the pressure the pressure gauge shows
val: 0 kPa
